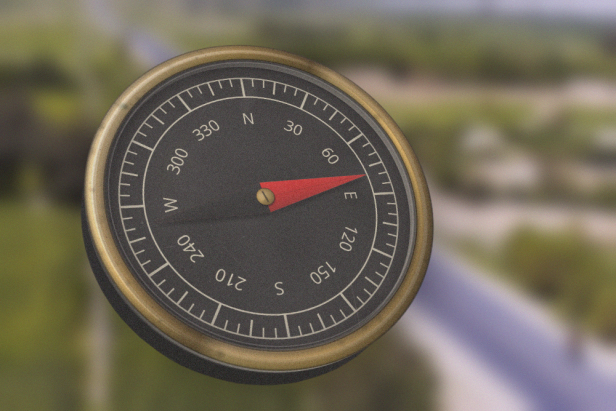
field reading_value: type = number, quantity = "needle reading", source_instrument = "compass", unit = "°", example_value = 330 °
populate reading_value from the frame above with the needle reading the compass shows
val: 80 °
